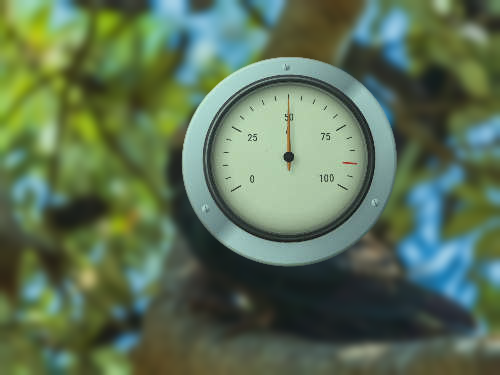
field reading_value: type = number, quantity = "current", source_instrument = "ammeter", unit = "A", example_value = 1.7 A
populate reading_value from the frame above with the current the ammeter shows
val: 50 A
